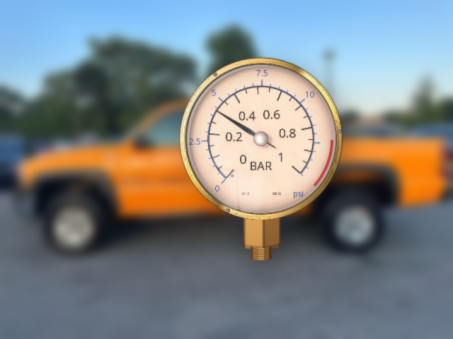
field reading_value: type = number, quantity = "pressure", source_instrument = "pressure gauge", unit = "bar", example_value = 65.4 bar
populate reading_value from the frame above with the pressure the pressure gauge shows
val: 0.3 bar
